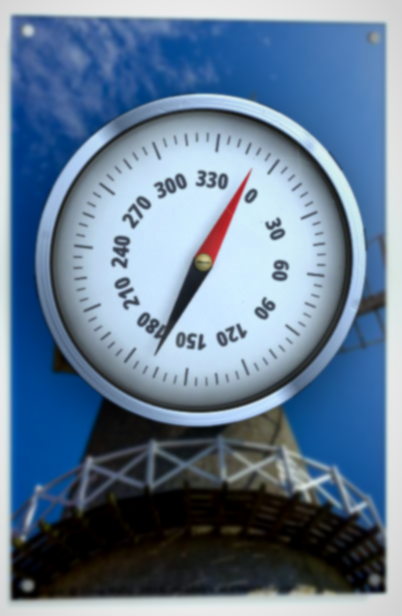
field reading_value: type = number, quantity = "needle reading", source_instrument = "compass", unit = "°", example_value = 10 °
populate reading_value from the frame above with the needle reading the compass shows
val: 350 °
